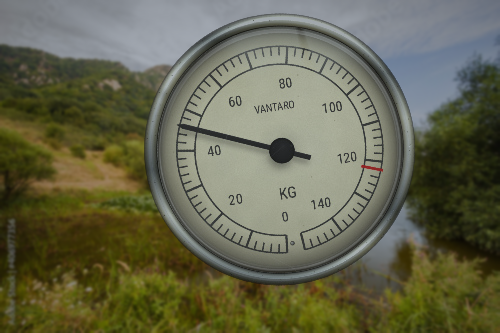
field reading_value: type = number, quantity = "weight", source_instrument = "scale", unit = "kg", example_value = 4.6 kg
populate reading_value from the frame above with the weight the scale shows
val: 46 kg
